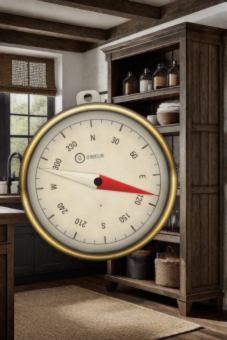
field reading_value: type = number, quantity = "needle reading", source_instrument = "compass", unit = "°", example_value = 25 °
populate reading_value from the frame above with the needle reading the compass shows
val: 110 °
